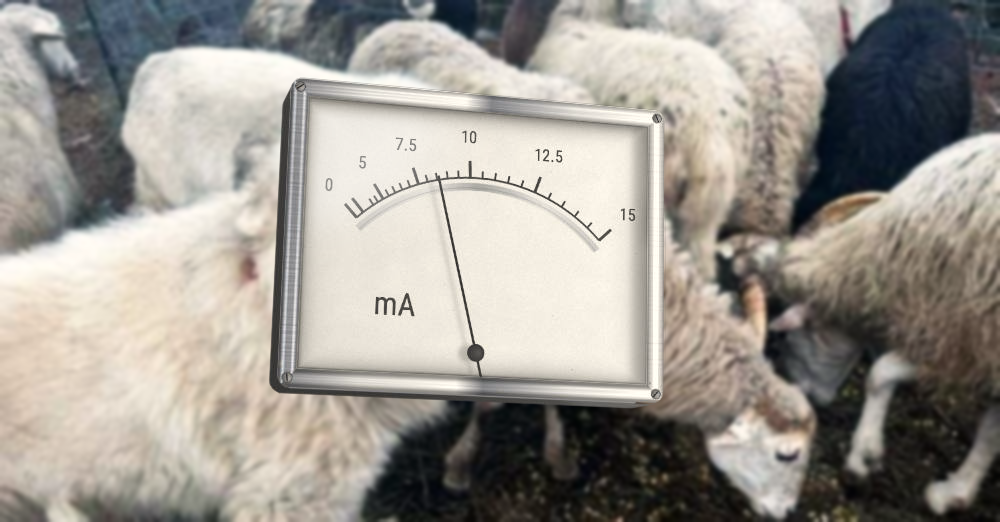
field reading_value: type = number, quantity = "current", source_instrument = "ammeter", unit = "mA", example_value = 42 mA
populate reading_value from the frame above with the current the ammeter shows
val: 8.5 mA
